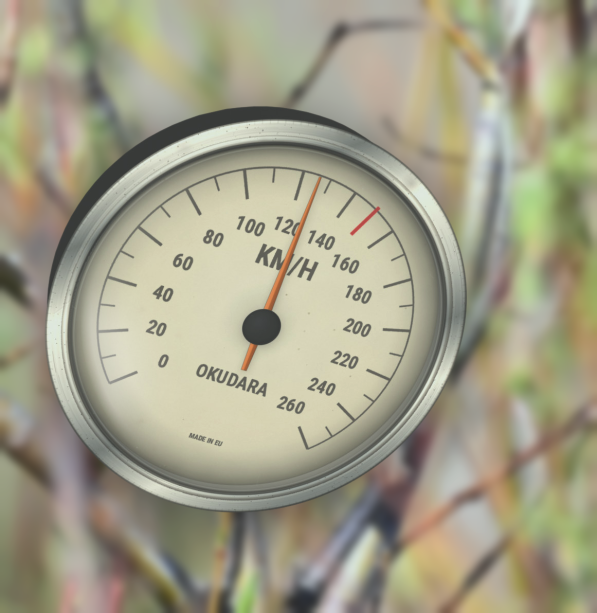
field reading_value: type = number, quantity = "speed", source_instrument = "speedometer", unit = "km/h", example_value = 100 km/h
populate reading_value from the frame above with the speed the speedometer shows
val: 125 km/h
